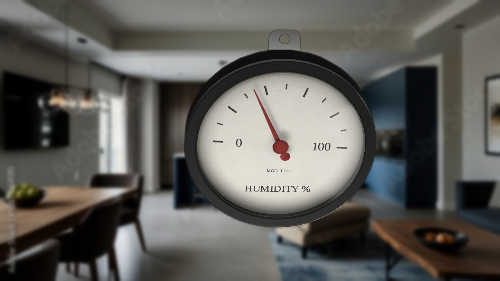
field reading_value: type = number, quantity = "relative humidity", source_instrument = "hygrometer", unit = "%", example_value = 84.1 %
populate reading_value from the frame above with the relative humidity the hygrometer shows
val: 35 %
